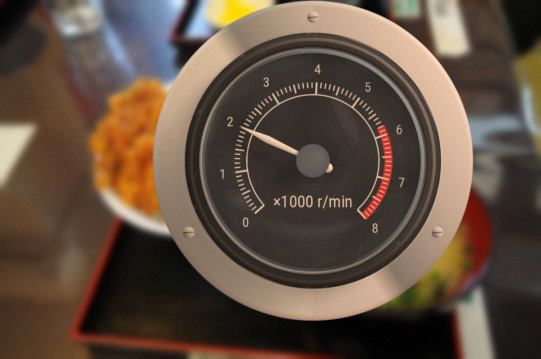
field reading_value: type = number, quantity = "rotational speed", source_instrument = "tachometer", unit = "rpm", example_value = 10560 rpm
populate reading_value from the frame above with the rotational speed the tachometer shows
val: 2000 rpm
